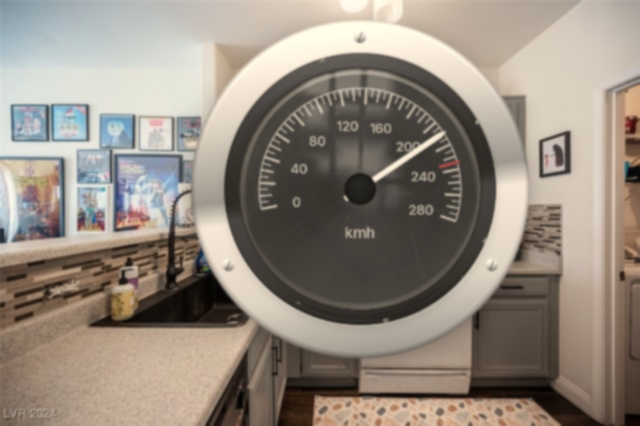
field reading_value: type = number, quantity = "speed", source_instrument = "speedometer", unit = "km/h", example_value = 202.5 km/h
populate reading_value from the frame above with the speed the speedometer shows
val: 210 km/h
